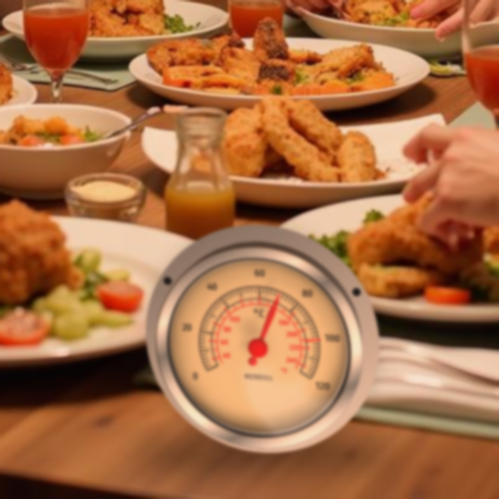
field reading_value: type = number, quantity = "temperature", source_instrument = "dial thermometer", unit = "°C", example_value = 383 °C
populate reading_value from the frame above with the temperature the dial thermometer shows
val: 70 °C
